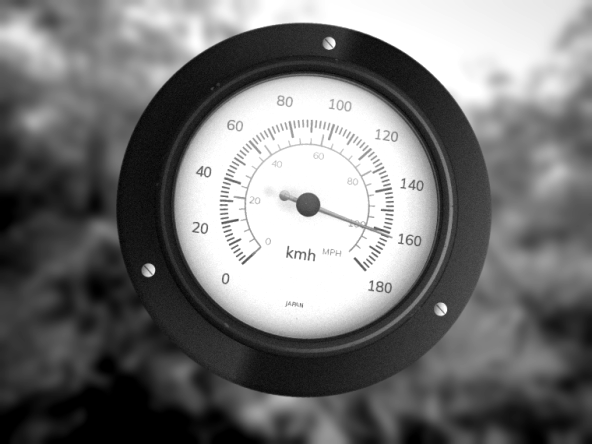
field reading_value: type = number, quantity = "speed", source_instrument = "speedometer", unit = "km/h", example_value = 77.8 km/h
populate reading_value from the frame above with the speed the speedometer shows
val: 162 km/h
